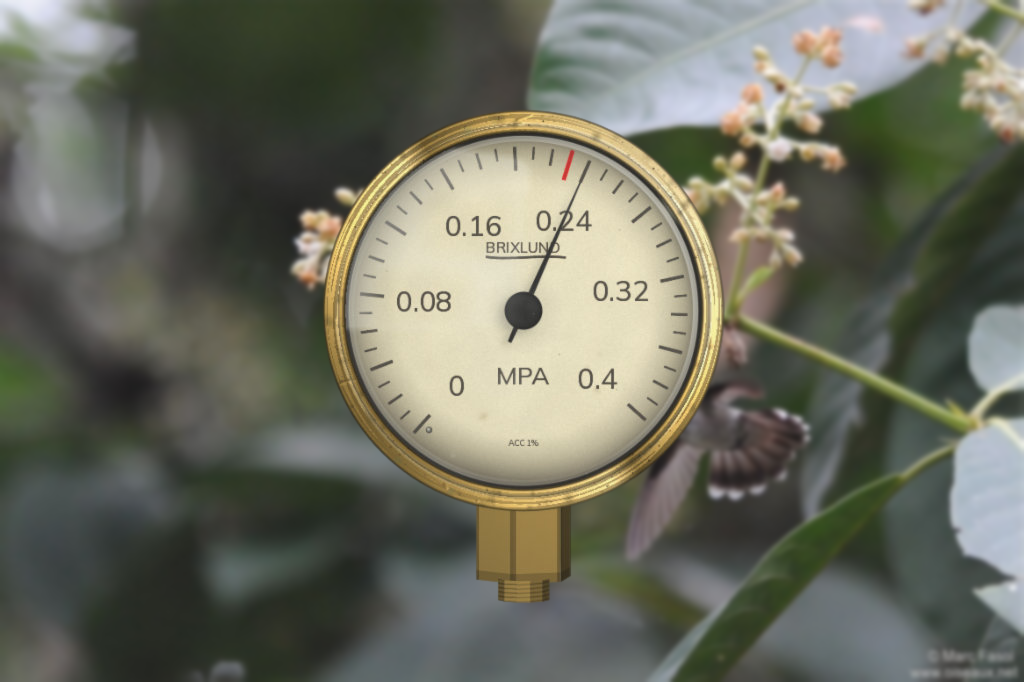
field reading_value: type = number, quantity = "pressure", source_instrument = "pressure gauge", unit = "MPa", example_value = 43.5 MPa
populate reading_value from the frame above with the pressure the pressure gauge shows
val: 0.24 MPa
